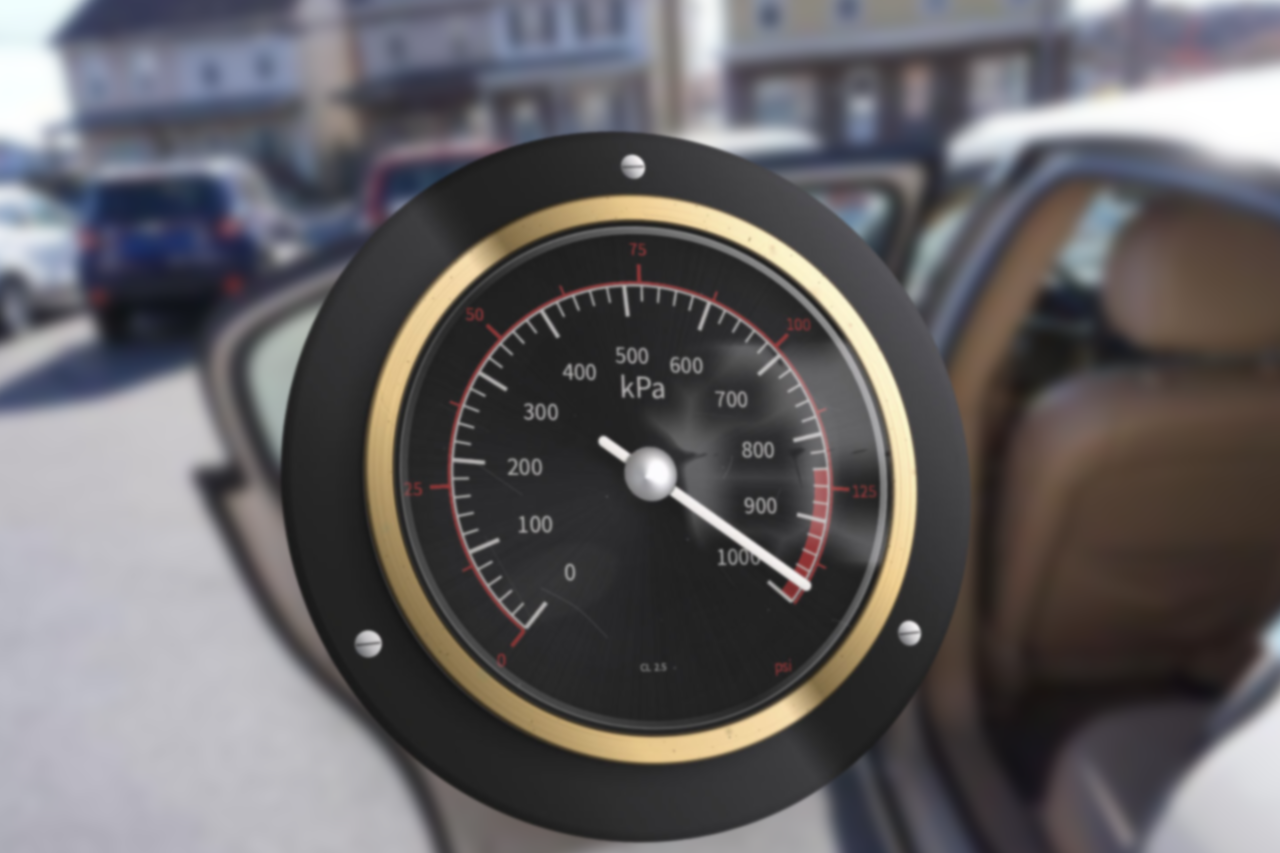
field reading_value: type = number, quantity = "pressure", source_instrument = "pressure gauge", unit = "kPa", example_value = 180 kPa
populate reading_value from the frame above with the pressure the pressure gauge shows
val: 980 kPa
